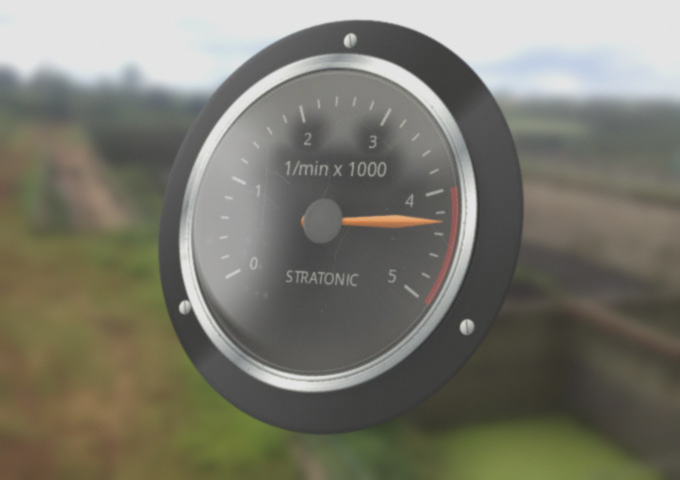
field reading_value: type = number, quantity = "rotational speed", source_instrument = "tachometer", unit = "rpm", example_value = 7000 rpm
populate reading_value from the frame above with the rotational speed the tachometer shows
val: 4300 rpm
